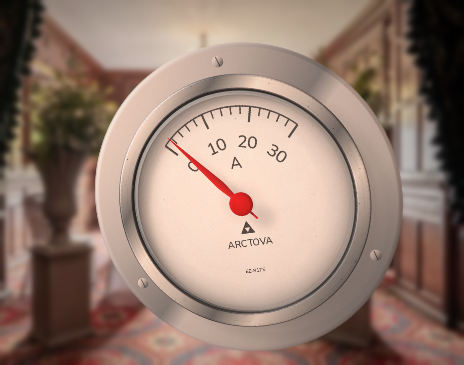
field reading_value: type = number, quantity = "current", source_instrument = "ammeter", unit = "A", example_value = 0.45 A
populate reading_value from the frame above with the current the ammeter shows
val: 2 A
